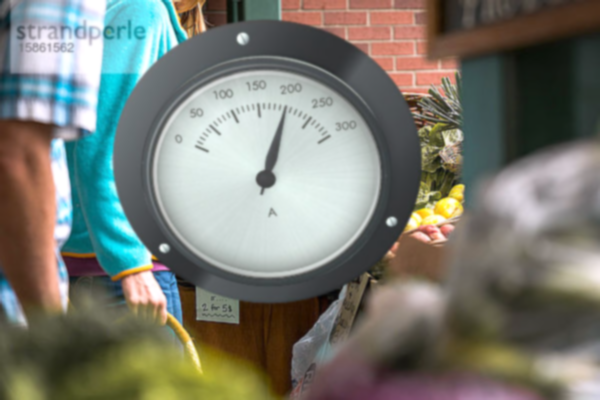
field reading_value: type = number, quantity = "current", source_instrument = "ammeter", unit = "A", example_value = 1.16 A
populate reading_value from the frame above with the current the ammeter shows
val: 200 A
